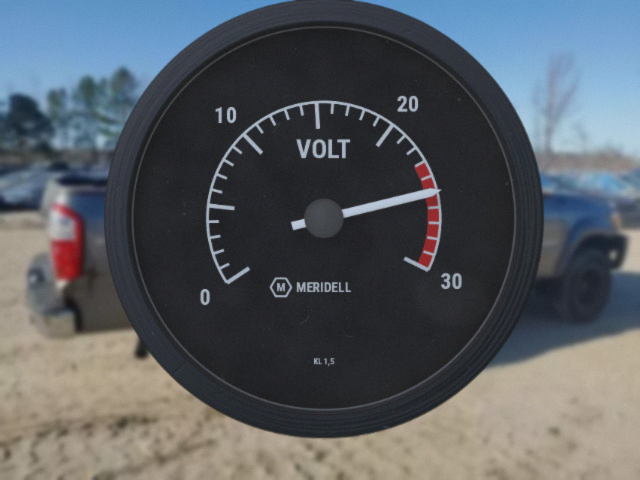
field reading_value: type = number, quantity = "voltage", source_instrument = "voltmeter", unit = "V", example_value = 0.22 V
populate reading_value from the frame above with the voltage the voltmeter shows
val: 25 V
